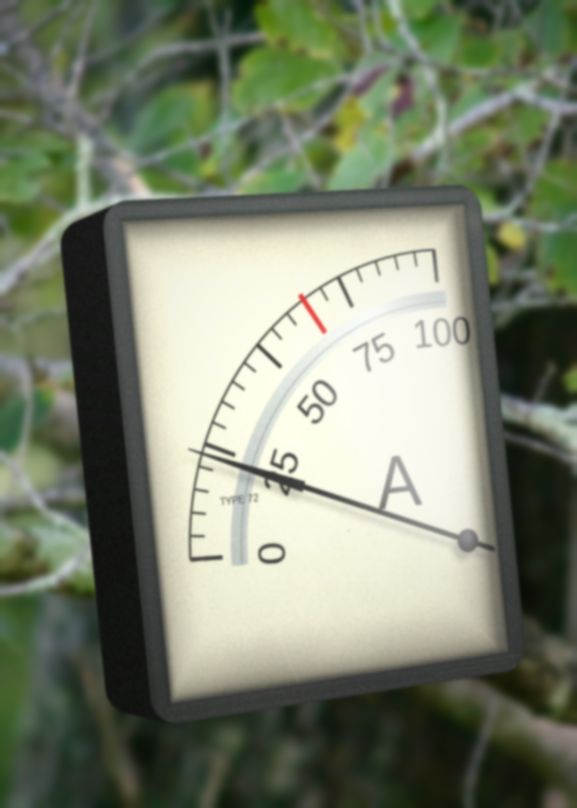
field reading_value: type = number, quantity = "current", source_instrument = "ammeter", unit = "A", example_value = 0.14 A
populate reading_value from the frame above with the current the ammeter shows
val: 22.5 A
